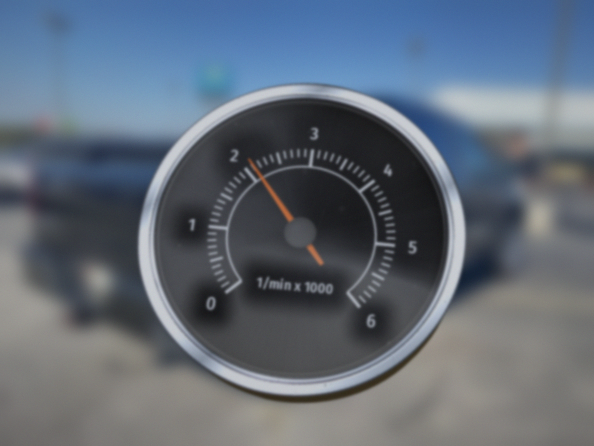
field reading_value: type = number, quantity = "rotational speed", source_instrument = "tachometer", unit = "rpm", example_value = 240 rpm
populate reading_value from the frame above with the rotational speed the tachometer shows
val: 2100 rpm
